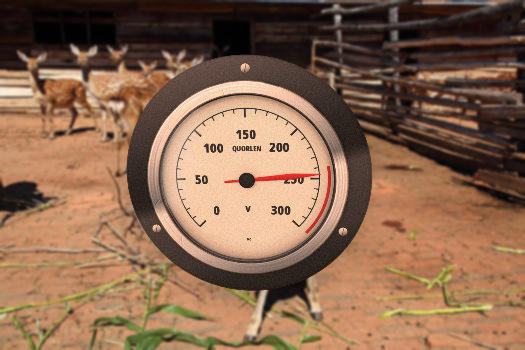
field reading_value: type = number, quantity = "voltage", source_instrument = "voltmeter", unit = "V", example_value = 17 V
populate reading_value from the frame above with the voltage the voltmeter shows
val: 245 V
